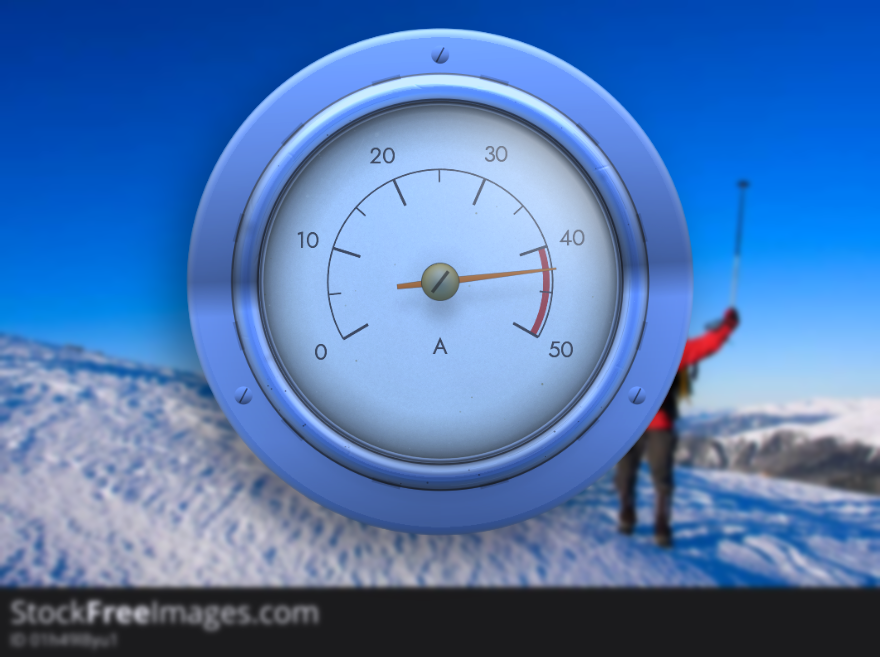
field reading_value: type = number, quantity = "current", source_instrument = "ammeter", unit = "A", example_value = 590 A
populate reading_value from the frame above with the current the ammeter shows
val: 42.5 A
